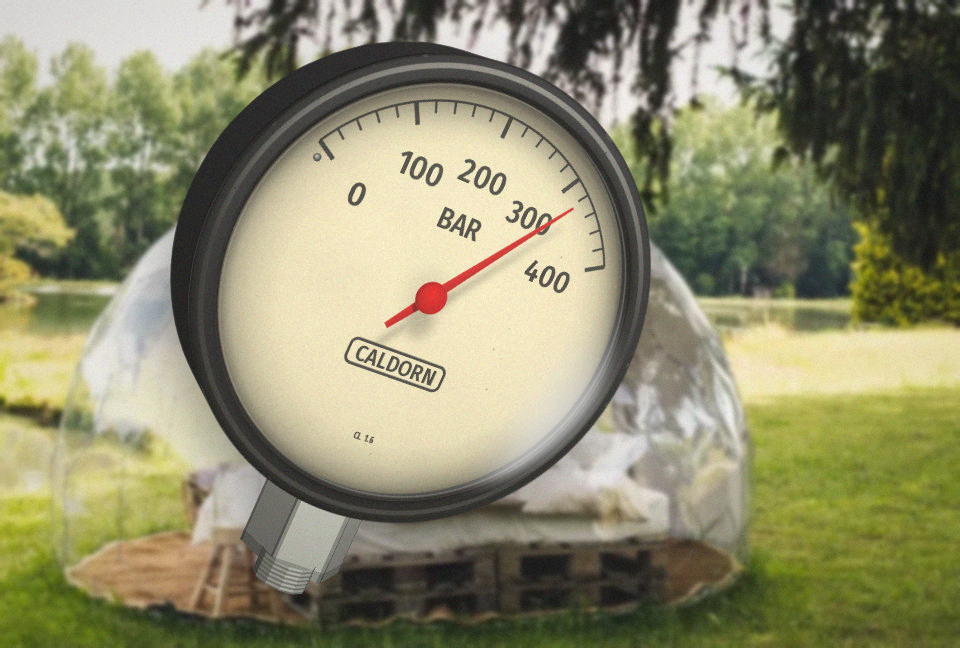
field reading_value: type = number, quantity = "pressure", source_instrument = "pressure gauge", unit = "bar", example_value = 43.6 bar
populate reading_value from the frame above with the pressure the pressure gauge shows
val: 320 bar
